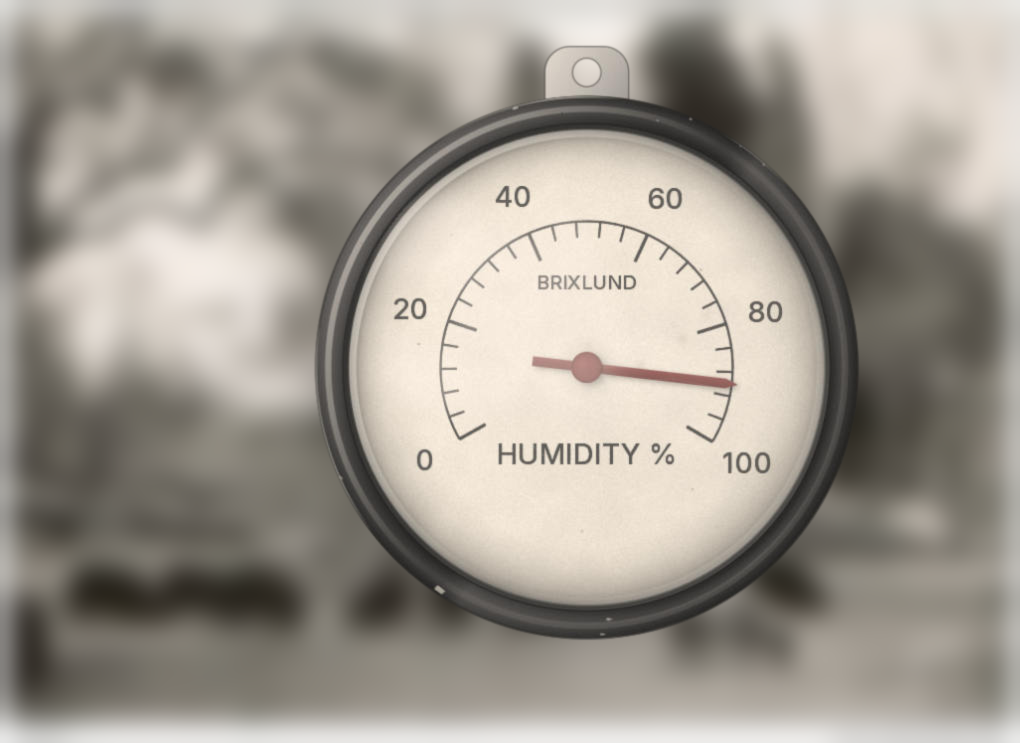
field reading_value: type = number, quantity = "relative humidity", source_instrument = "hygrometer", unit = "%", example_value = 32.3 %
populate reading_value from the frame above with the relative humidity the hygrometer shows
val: 90 %
